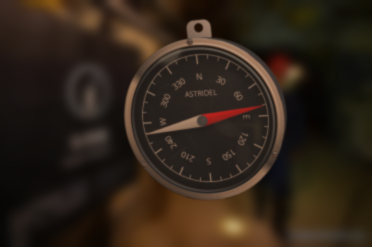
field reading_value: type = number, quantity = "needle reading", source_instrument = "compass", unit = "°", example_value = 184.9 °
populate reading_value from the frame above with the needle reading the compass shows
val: 80 °
